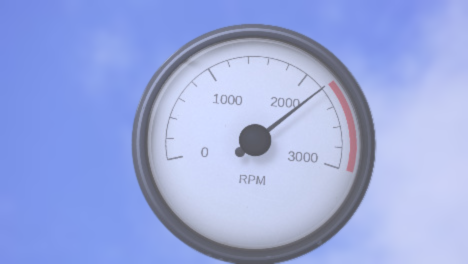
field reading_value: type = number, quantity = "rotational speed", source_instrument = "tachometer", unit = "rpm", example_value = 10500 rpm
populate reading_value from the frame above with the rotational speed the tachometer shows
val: 2200 rpm
